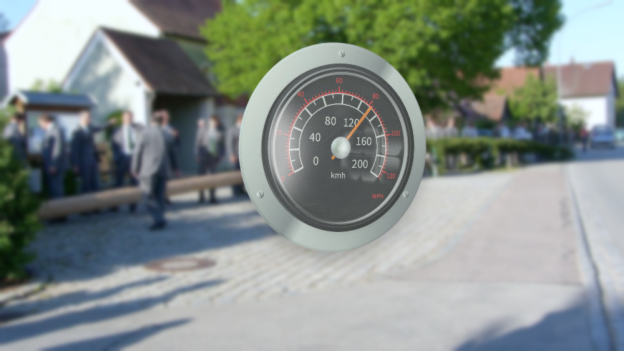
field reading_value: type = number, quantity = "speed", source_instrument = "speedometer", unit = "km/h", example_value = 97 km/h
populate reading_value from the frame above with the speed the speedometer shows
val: 130 km/h
